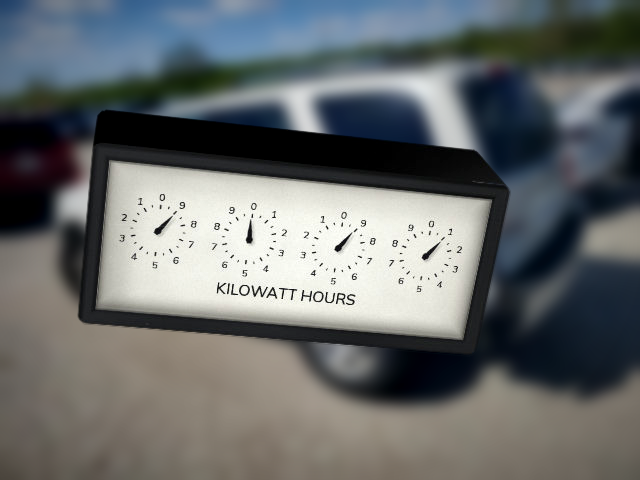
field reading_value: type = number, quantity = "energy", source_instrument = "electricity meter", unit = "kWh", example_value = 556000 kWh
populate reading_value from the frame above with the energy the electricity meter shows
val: 8991 kWh
